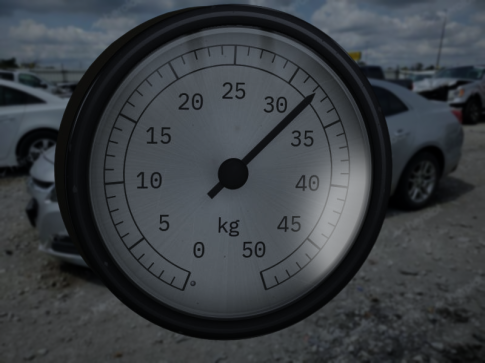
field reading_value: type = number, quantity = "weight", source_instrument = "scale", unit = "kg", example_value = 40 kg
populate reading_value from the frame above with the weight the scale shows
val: 32 kg
